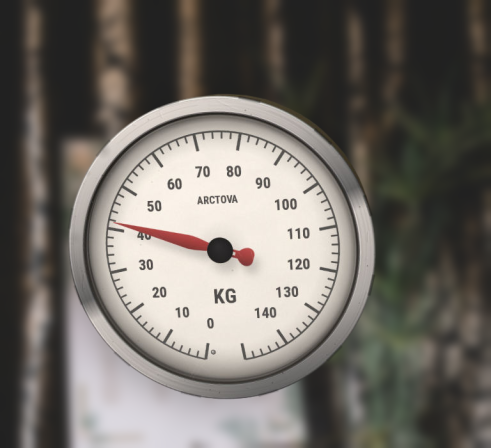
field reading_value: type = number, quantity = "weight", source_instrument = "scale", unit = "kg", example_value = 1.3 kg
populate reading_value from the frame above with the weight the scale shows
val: 42 kg
